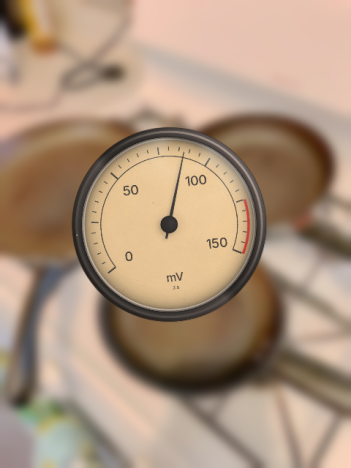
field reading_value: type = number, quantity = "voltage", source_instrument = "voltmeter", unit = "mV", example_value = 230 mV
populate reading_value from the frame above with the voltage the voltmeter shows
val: 87.5 mV
